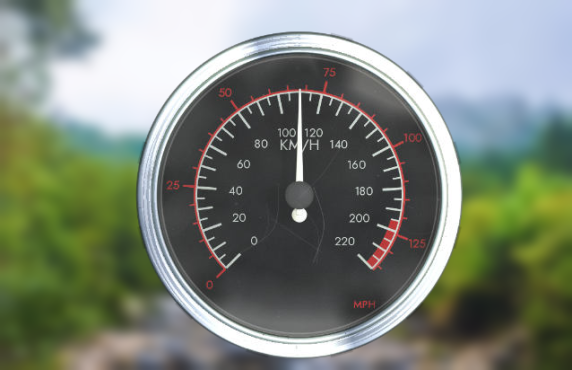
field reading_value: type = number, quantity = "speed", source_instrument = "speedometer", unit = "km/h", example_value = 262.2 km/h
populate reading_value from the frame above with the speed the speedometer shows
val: 110 km/h
